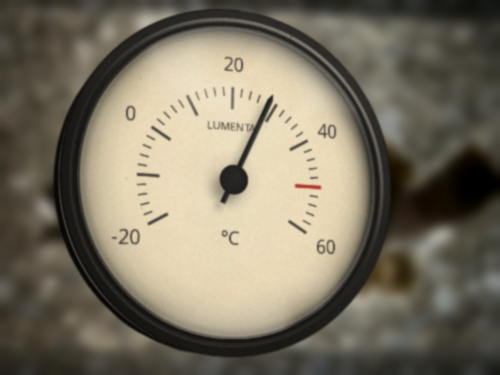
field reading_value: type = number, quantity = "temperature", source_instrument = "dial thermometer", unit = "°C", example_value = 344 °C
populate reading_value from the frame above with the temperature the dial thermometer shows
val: 28 °C
